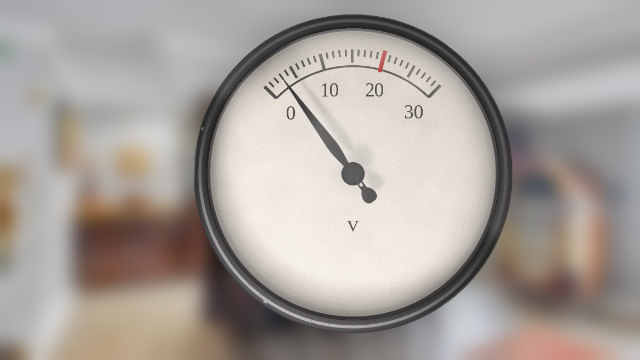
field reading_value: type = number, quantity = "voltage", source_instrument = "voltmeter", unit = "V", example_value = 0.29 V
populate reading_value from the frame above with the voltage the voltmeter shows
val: 3 V
